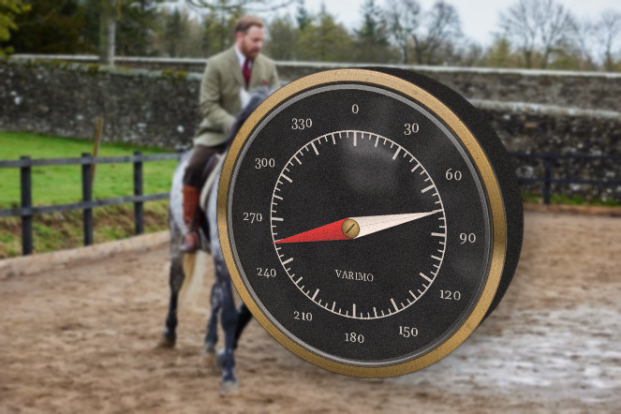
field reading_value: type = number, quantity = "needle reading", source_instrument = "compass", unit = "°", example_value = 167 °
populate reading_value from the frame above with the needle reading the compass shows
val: 255 °
